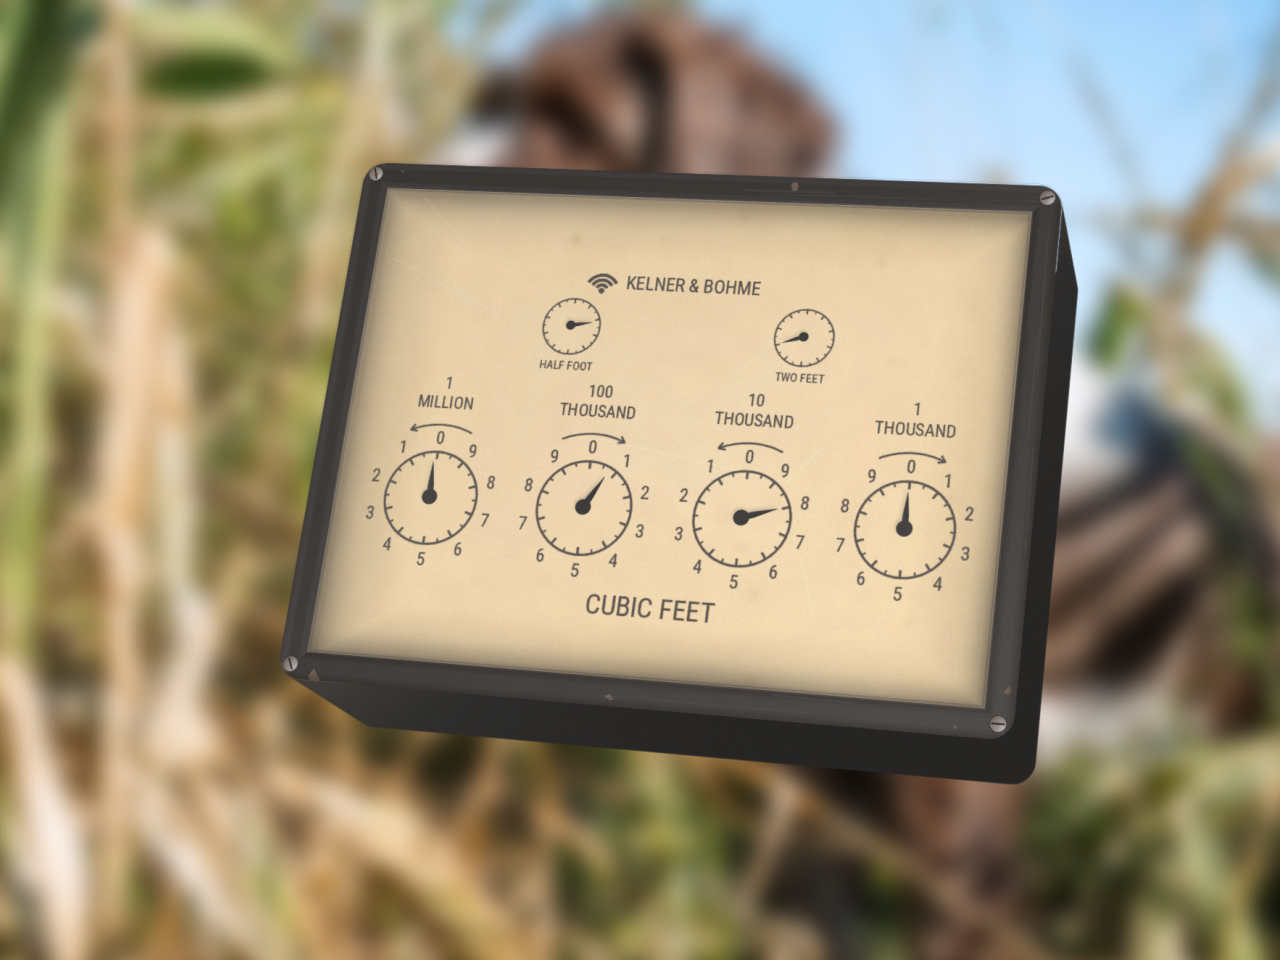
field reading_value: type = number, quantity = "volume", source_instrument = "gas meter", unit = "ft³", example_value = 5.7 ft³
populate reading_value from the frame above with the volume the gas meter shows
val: 8000 ft³
